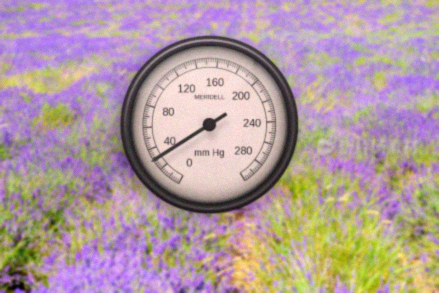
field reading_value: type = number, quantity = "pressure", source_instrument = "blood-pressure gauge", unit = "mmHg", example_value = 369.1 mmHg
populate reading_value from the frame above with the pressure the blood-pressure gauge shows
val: 30 mmHg
